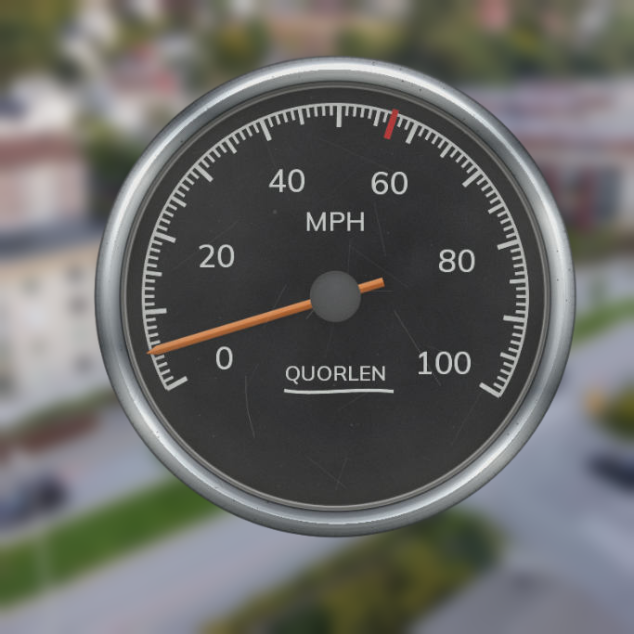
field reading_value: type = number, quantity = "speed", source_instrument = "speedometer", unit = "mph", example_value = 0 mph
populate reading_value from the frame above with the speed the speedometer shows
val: 5 mph
